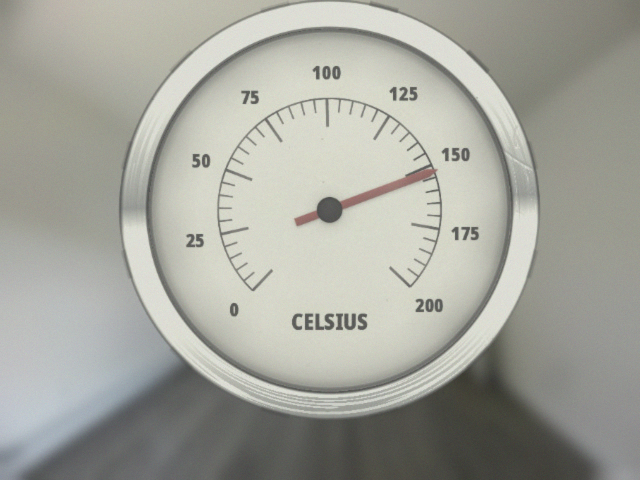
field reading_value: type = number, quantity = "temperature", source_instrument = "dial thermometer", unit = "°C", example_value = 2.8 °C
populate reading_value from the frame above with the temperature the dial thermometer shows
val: 152.5 °C
